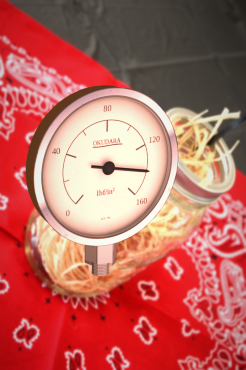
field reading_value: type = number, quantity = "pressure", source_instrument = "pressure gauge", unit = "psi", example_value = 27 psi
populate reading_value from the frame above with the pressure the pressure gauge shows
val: 140 psi
